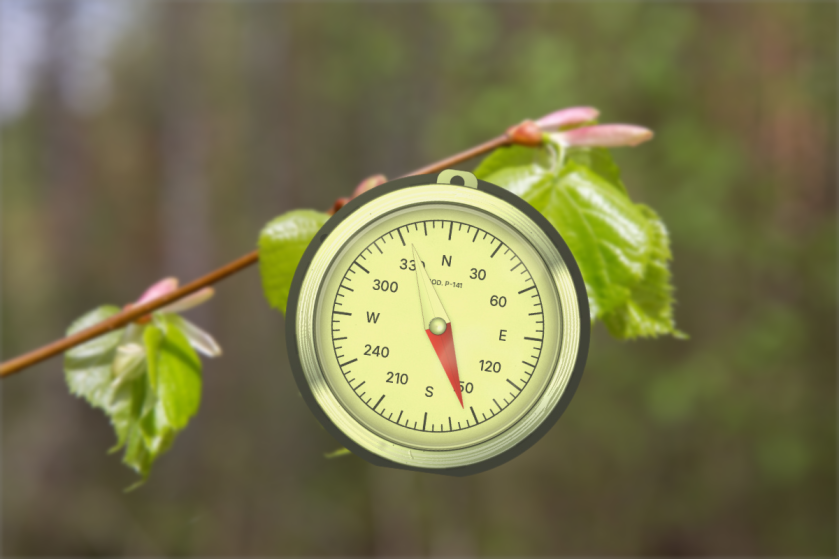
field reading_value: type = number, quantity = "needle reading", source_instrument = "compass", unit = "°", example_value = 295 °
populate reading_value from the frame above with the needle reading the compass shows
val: 155 °
